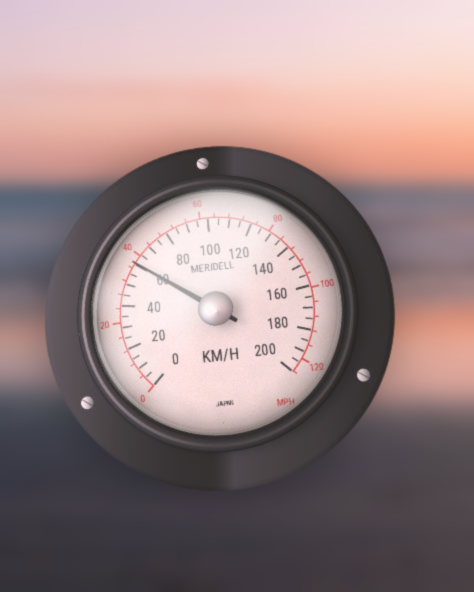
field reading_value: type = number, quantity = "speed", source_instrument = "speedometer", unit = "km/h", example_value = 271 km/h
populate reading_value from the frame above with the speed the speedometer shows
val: 60 km/h
